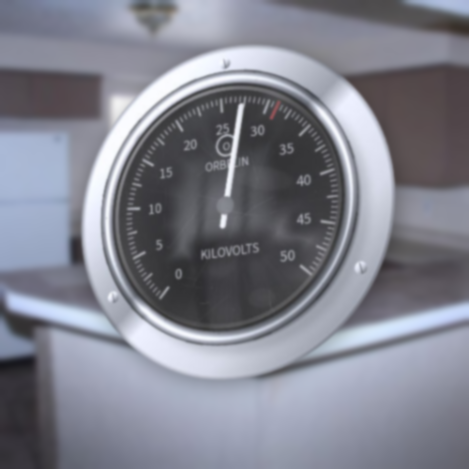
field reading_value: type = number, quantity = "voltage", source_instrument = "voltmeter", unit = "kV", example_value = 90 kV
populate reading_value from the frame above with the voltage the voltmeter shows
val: 27.5 kV
